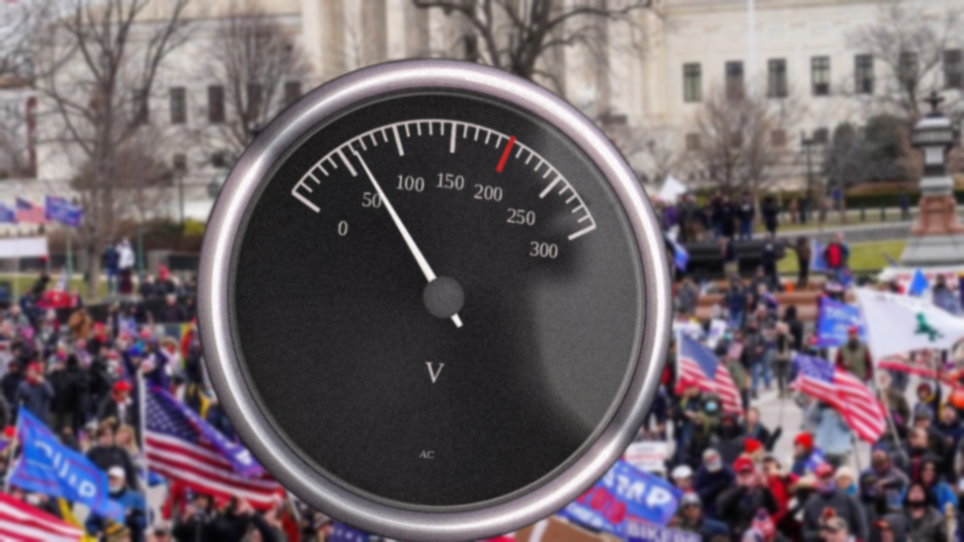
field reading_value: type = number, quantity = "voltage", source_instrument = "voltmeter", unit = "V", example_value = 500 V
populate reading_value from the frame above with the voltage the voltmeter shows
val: 60 V
